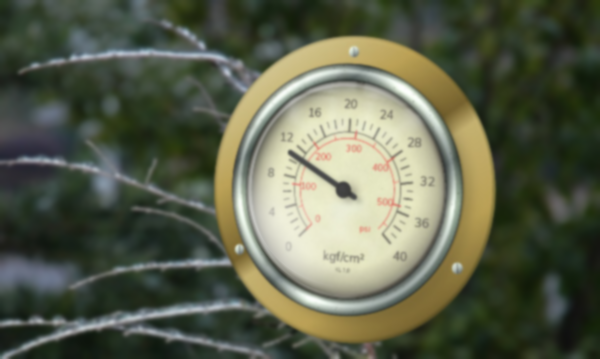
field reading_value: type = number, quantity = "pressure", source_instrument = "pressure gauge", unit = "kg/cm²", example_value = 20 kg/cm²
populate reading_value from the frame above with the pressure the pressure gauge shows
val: 11 kg/cm²
